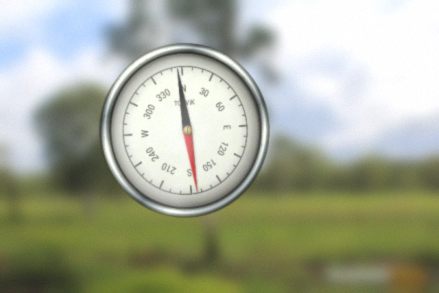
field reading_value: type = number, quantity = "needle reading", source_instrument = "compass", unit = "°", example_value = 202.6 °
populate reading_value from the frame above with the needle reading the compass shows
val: 175 °
